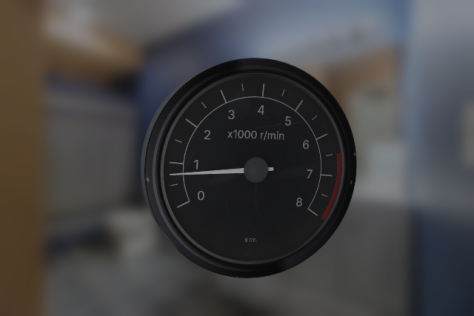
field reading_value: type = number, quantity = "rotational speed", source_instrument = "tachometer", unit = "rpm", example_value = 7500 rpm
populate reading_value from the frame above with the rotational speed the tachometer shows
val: 750 rpm
